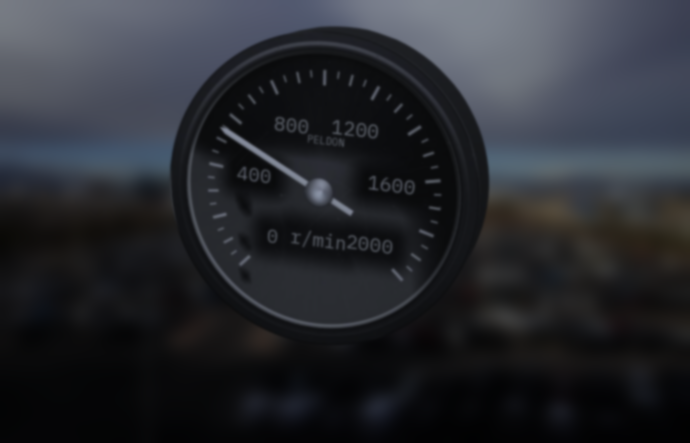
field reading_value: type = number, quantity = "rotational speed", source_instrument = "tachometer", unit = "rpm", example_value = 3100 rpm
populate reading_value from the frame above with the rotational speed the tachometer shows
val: 550 rpm
